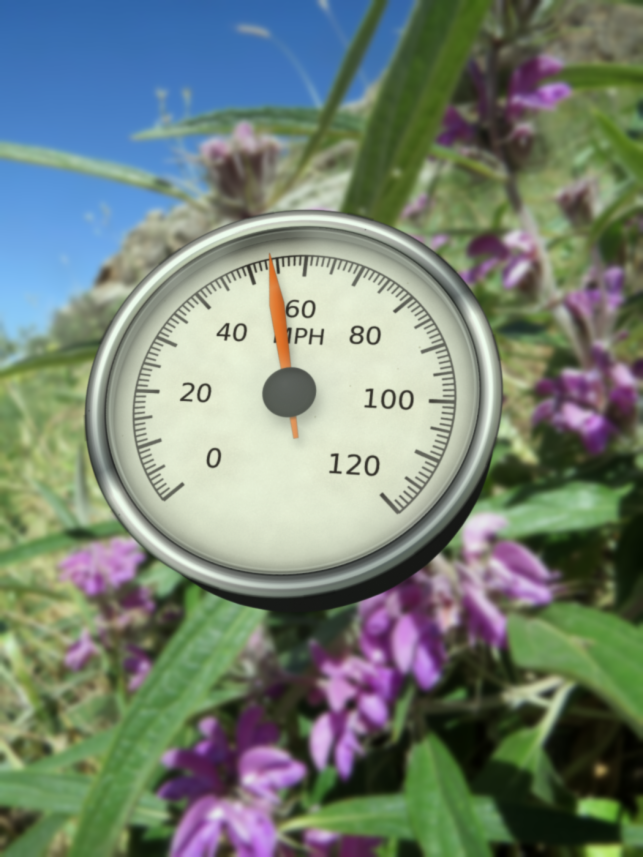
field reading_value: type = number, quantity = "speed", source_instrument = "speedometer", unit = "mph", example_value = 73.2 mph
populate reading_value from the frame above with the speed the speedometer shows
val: 54 mph
